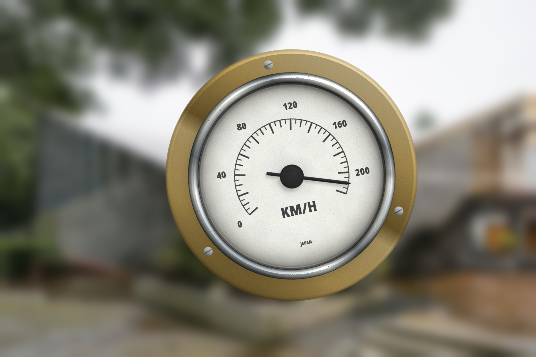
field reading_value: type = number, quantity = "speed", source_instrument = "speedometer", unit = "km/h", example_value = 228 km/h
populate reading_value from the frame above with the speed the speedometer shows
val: 210 km/h
